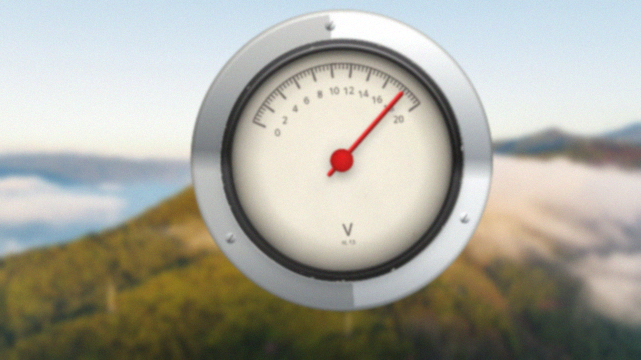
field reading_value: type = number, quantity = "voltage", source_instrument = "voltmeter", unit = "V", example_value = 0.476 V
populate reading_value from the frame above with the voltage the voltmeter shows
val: 18 V
